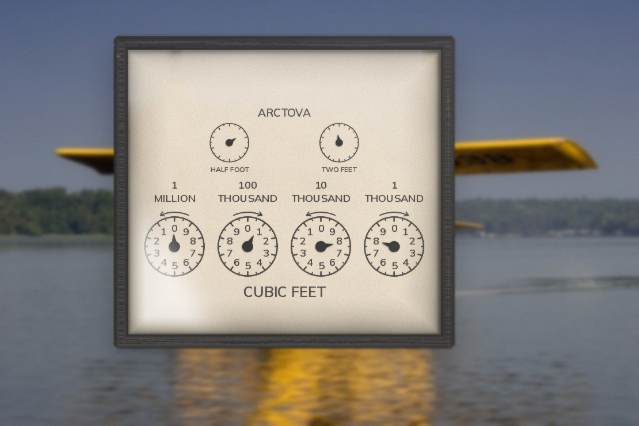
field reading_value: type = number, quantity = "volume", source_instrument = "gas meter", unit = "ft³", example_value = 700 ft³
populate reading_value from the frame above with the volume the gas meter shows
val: 7800 ft³
